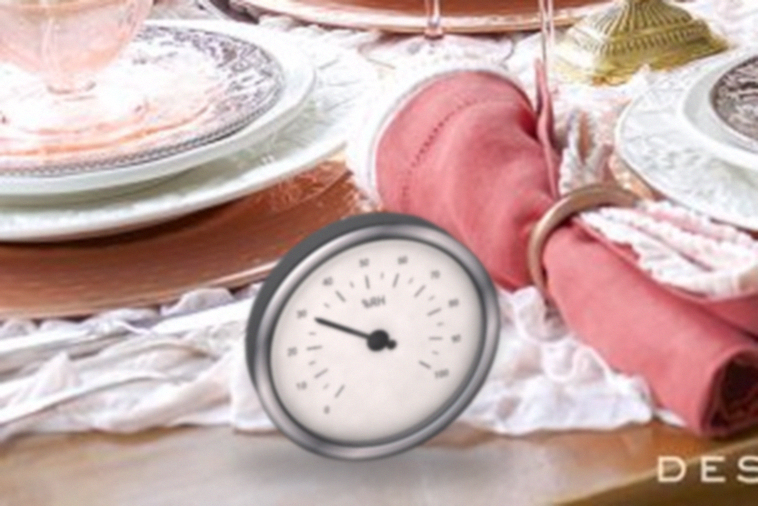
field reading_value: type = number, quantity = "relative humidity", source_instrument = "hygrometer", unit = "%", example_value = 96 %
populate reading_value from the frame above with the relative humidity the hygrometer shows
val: 30 %
